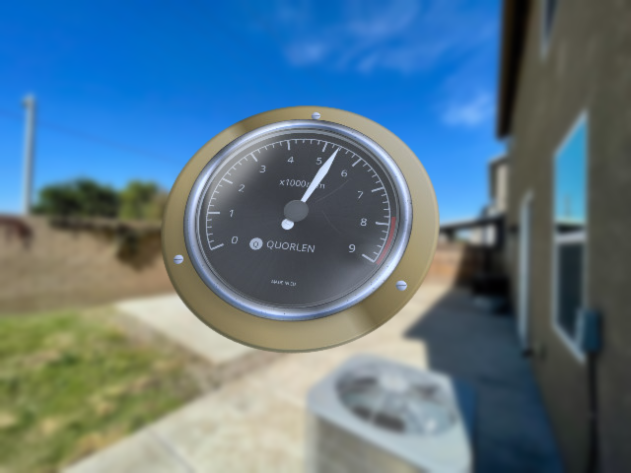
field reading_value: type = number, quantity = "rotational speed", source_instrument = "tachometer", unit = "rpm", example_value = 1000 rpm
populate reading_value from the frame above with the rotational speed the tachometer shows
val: 5400 rpm
